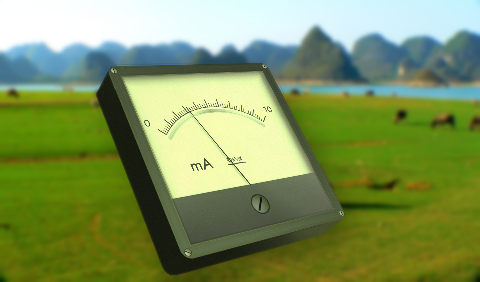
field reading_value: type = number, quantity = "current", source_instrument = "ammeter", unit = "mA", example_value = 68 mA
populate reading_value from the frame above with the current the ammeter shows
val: 3 mA
